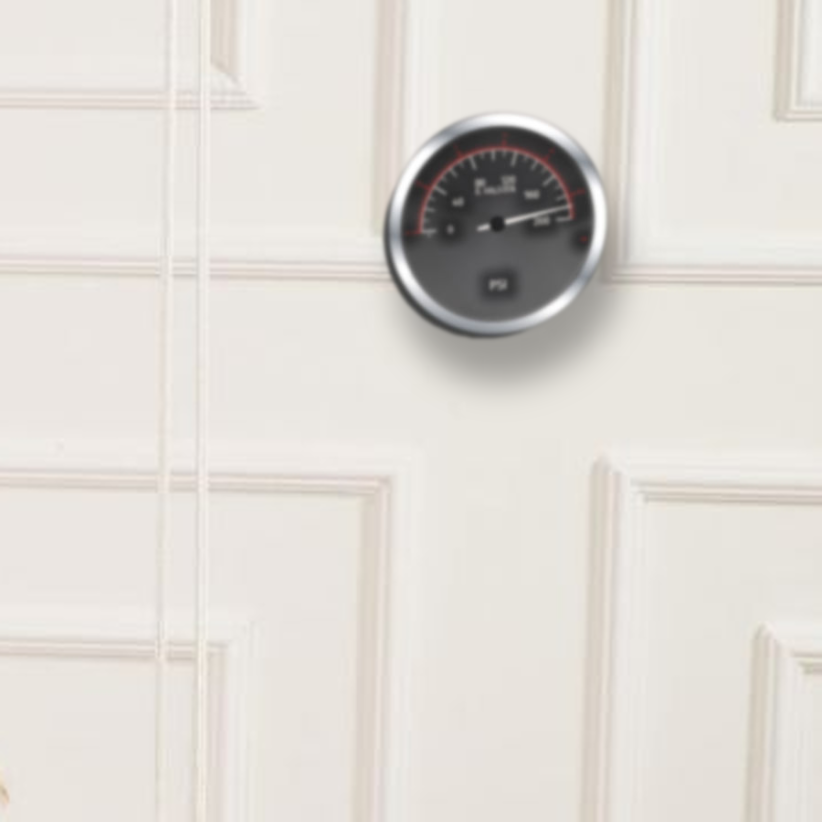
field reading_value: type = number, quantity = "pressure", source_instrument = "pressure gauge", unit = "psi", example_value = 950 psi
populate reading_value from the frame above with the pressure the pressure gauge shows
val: 190 psi
